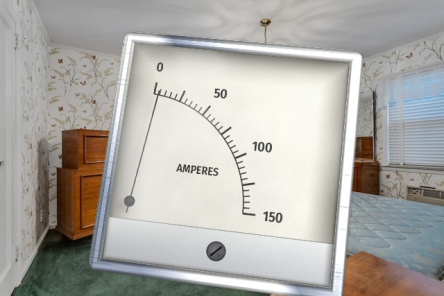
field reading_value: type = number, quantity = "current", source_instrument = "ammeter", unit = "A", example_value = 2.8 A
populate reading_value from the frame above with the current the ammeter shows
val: 5 A
